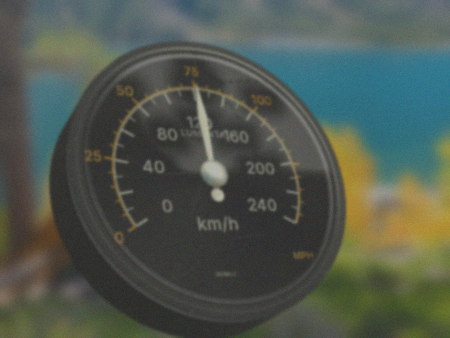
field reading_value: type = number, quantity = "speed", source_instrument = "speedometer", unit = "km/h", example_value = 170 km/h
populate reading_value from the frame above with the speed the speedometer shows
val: 120 km/h
